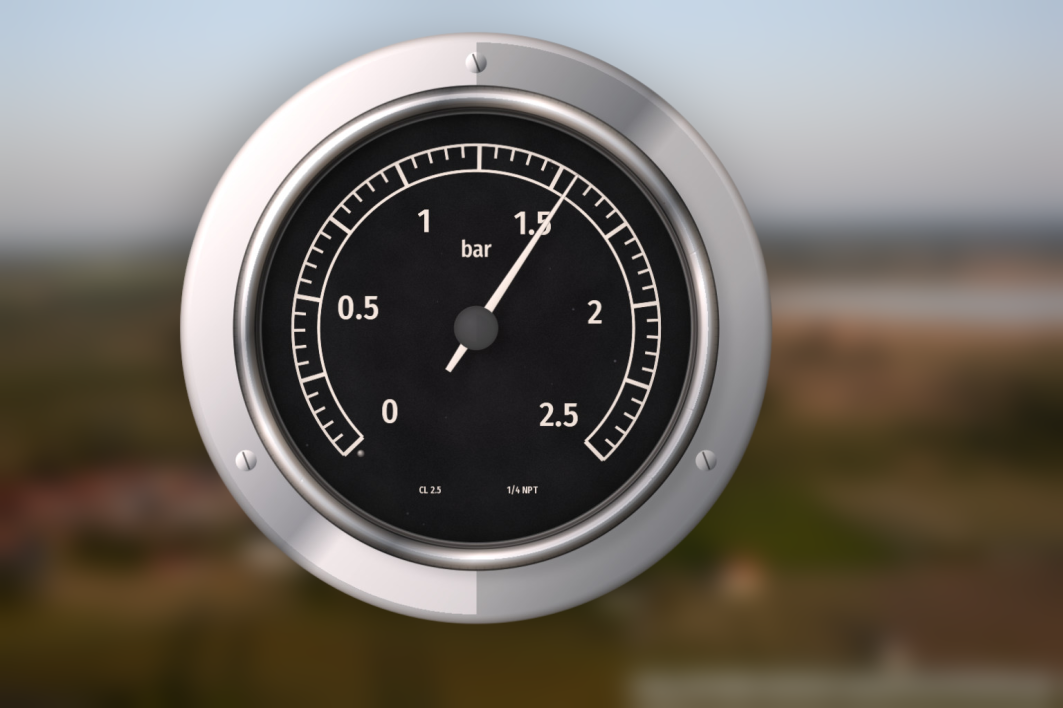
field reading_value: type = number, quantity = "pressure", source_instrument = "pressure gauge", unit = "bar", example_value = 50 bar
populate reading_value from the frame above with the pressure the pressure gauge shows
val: 1.55 bar
